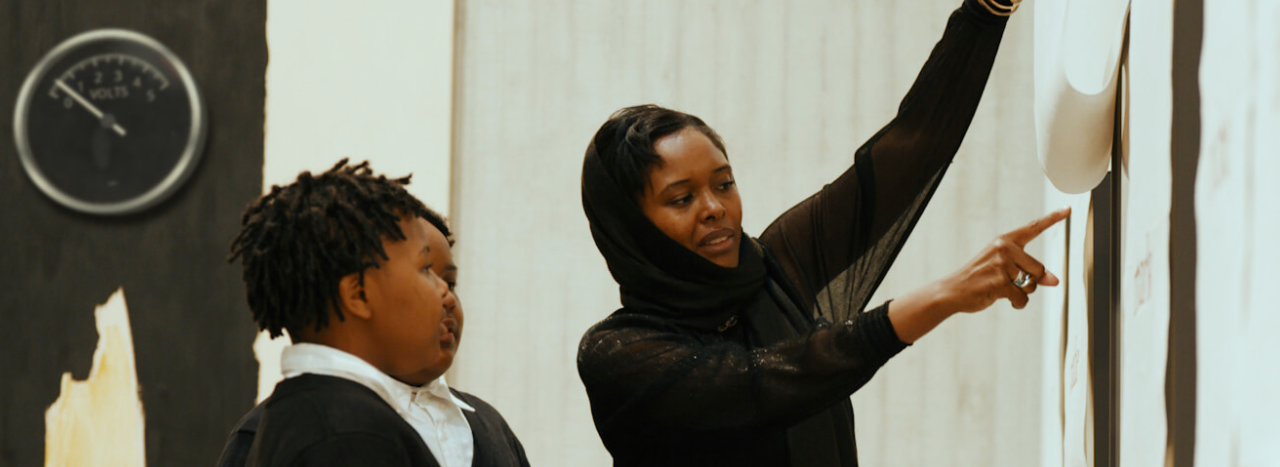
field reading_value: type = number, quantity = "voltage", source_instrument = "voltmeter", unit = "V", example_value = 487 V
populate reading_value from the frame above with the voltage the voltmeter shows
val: 0.5 V
